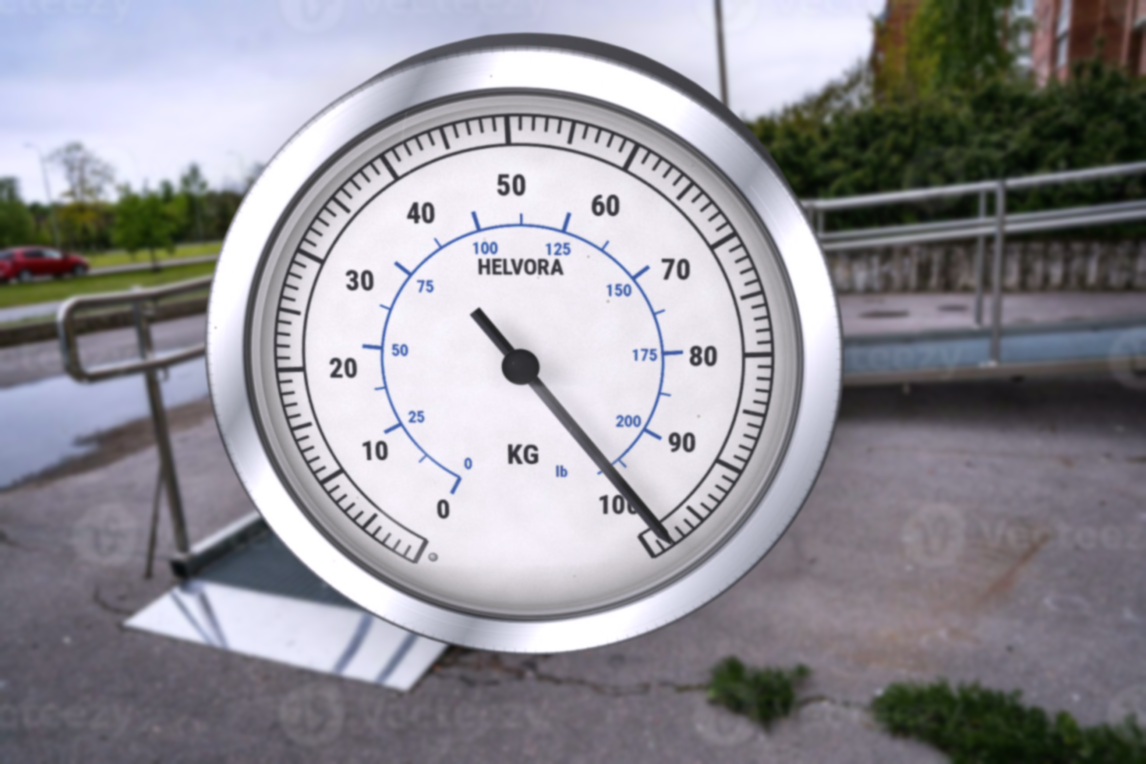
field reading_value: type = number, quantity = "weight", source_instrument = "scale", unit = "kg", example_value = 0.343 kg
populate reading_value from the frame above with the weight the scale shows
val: 98 kg
